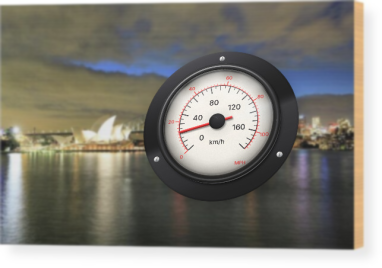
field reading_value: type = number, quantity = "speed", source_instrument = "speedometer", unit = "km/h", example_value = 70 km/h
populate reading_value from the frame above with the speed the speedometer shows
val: 20 km/h
